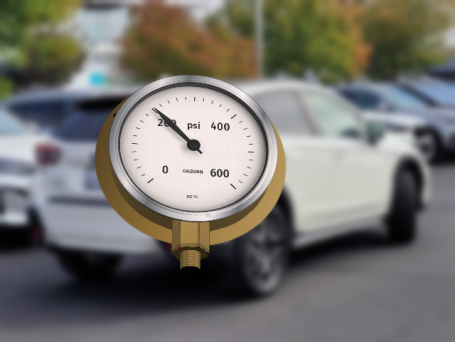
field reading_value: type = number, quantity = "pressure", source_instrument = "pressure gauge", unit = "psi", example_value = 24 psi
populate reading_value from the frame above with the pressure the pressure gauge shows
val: 200 psi
